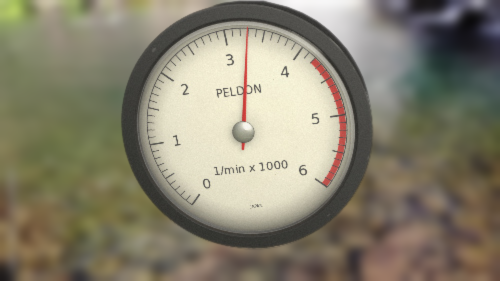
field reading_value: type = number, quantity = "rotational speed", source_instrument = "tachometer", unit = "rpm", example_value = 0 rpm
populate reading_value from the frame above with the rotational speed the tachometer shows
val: 3300 rpm
